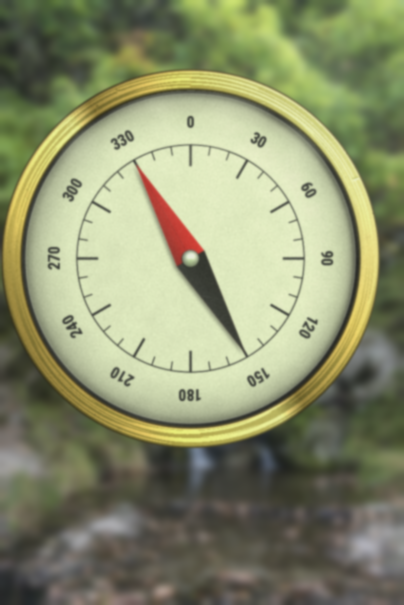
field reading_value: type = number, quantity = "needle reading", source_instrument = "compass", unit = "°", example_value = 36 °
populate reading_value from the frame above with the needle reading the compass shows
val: 330 °
